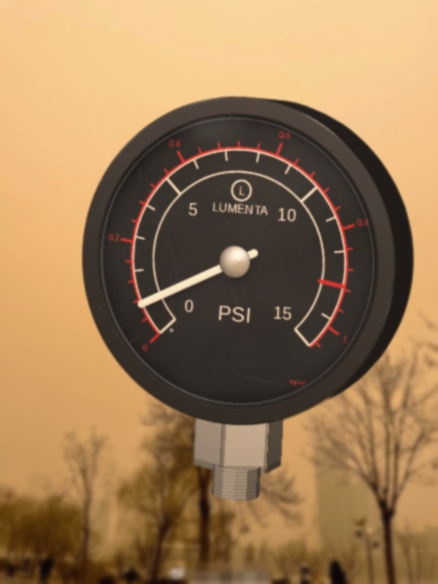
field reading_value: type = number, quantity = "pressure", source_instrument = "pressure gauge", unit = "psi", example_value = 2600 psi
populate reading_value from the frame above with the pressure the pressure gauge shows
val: 1 psi
